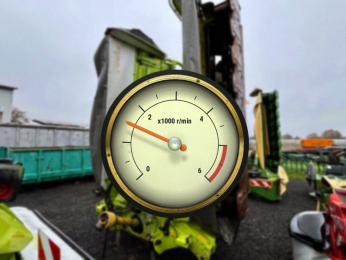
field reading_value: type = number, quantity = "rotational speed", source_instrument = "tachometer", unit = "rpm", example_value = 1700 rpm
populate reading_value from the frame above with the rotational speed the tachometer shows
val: 1500 rpm
